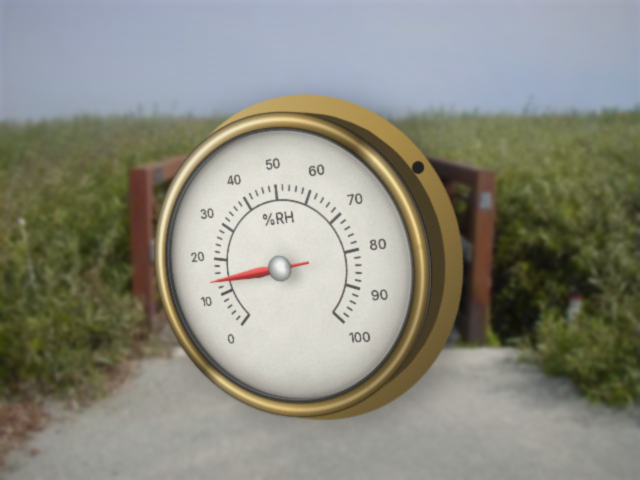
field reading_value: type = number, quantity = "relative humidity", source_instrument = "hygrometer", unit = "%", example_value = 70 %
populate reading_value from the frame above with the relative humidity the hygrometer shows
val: 14 %
